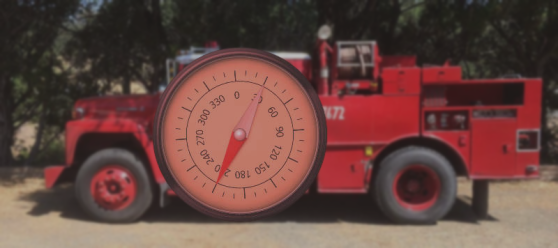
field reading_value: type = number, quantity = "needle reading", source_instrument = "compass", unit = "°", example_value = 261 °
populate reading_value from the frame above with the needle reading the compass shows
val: 210 °
